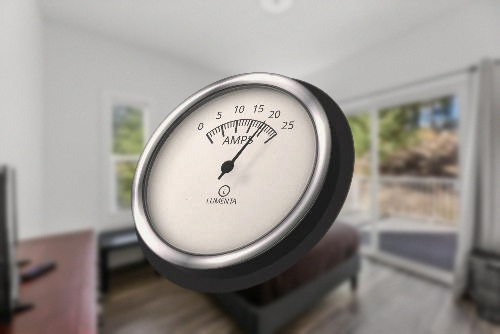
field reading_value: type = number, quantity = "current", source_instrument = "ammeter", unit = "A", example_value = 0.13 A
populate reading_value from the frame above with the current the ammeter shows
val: 20 A
